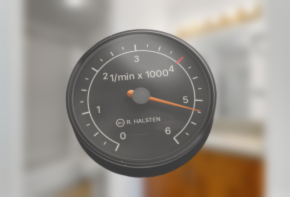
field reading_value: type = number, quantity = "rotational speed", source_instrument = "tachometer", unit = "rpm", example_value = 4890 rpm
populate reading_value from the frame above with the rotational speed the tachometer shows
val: 5250 rpm
